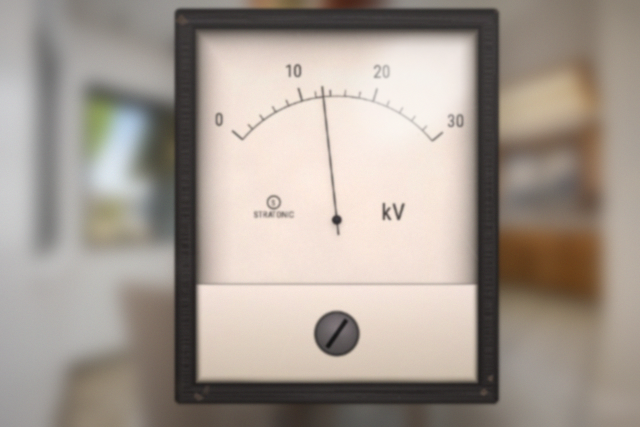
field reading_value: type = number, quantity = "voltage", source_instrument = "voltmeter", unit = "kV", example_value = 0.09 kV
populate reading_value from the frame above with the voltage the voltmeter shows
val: 13 kV
